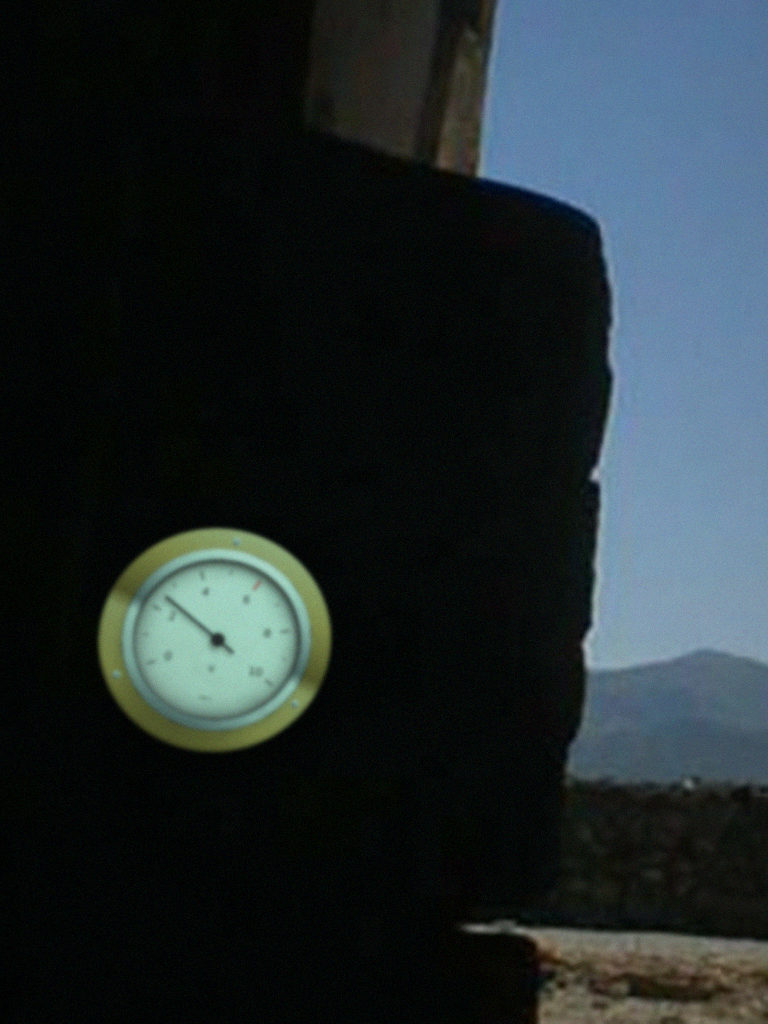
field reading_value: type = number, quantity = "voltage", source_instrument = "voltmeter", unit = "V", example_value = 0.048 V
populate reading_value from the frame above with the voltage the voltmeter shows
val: 2.5 V
